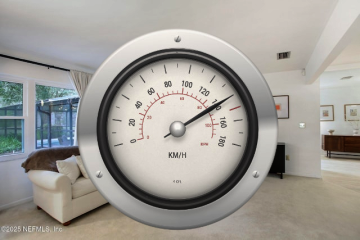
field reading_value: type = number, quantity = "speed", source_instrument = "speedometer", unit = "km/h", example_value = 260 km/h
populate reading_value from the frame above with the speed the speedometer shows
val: 140 km/h
